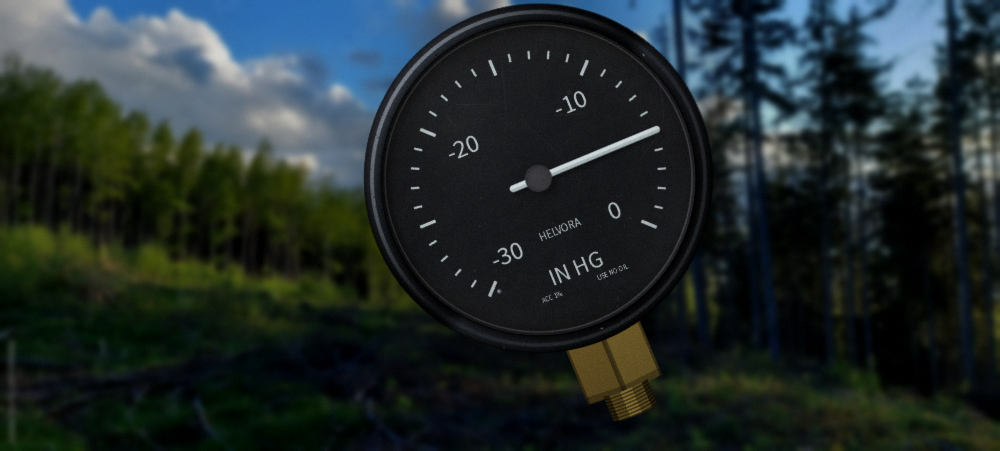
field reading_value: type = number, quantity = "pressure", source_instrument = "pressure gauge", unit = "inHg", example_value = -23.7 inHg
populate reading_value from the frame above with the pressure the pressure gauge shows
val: -5 inHg
